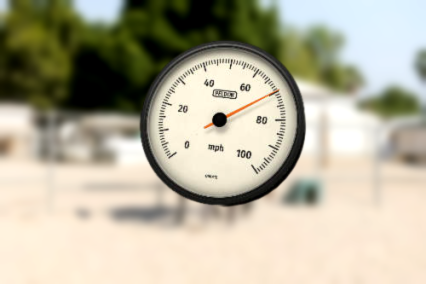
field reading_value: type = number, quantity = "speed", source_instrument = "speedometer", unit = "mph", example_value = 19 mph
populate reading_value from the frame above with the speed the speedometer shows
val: 70 mph
